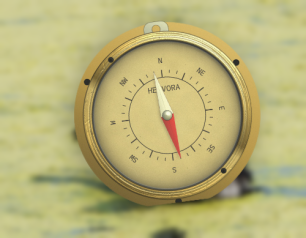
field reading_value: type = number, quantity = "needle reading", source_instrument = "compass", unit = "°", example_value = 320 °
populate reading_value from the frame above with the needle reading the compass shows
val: 170 °
